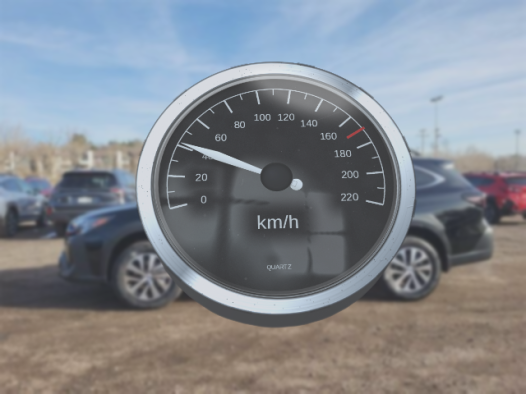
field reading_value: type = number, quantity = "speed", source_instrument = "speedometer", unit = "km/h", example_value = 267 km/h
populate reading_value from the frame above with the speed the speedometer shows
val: 40 km/h
